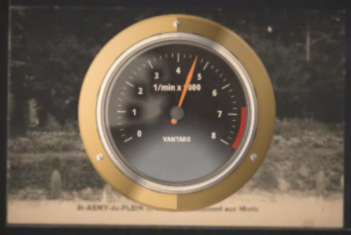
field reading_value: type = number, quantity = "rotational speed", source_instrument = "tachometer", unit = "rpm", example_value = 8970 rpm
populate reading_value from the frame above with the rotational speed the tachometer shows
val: 4600 rpm
